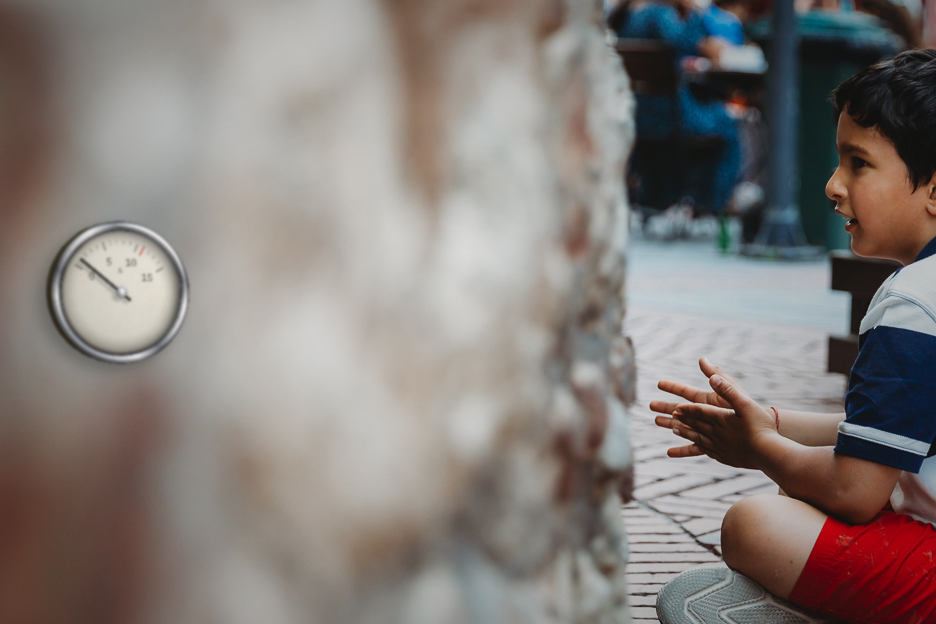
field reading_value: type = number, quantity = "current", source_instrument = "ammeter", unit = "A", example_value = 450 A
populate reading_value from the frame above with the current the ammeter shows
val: 1 A
